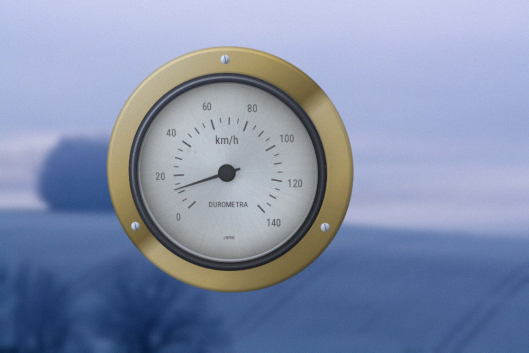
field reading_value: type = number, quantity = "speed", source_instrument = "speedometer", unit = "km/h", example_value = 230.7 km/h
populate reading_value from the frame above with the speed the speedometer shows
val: 12.5 km/h
